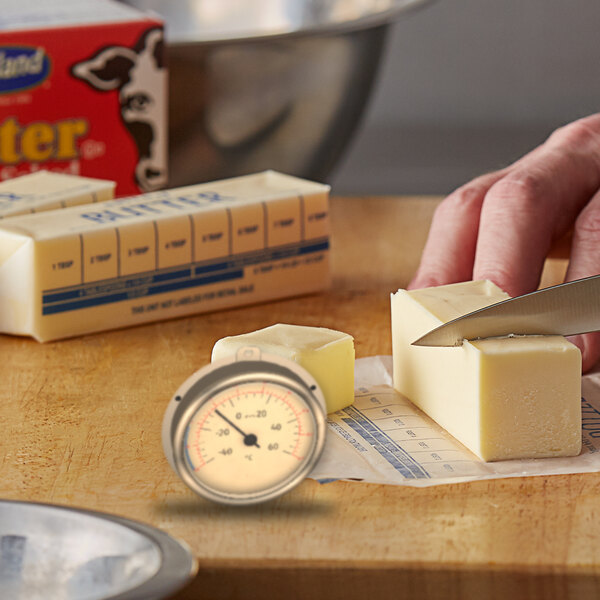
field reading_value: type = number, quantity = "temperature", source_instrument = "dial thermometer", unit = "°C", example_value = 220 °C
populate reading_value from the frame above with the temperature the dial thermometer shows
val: -8 °C
